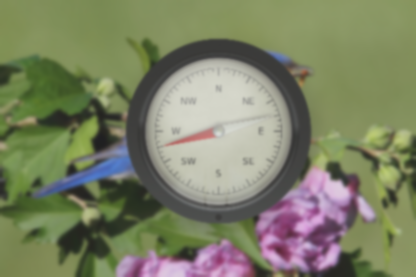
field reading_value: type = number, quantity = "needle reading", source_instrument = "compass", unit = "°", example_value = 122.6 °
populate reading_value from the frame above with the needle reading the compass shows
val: 255 °
